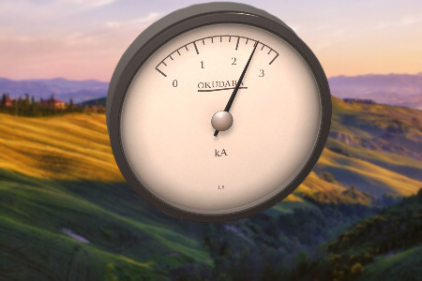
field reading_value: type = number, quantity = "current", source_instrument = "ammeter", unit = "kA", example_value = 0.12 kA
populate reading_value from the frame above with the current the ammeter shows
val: 2.4 kA
